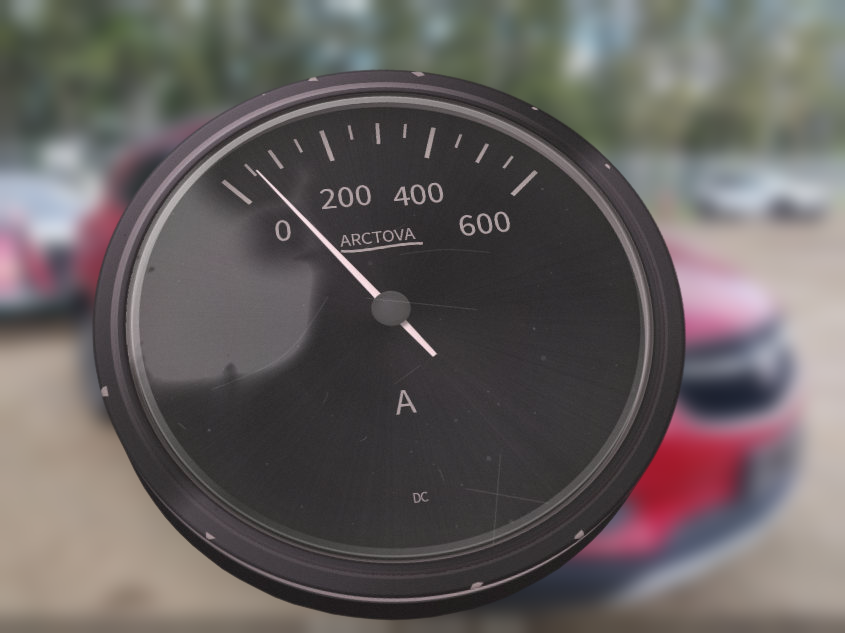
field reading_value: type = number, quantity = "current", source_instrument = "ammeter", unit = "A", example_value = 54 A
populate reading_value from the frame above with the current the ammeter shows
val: 50 A
